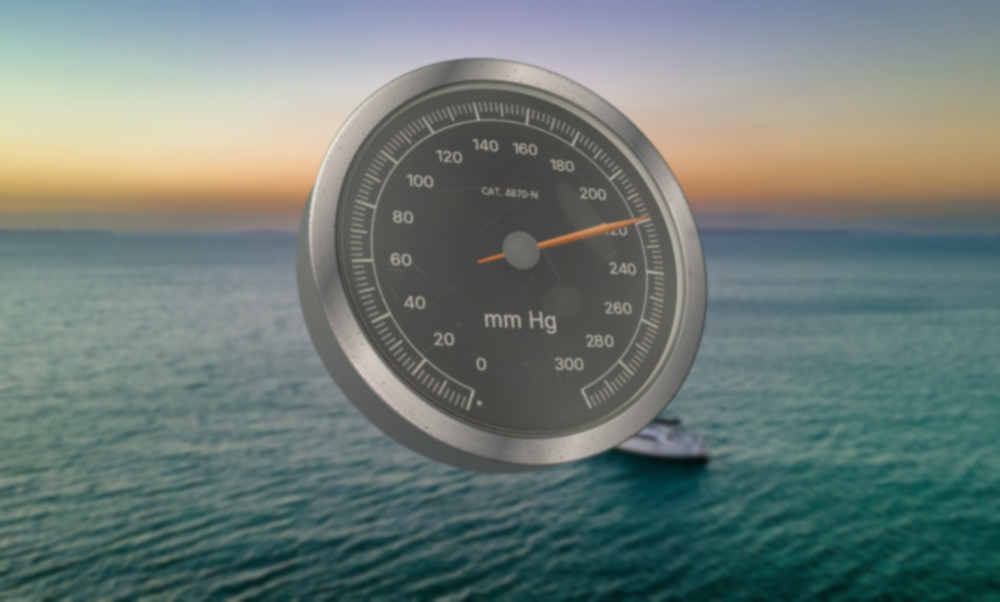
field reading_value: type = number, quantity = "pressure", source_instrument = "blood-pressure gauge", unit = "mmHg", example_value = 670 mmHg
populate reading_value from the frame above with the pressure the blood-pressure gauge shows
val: 220 mmHg
